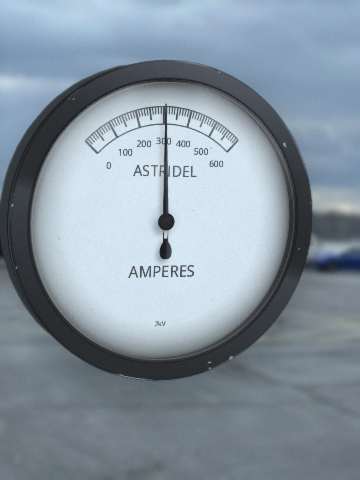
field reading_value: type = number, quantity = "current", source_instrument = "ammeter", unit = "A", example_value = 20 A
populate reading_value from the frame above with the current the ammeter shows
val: 300 A
